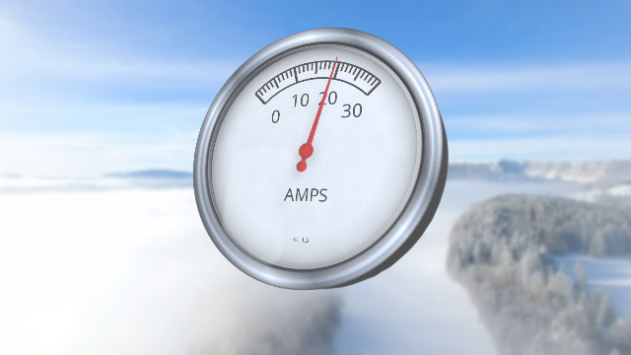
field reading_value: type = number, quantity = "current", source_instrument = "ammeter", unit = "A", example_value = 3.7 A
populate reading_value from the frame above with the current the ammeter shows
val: 20 A
